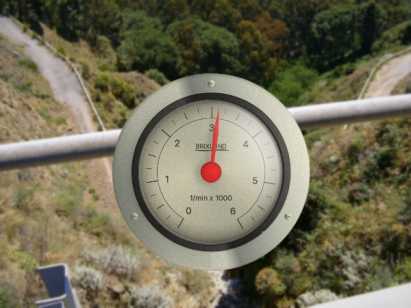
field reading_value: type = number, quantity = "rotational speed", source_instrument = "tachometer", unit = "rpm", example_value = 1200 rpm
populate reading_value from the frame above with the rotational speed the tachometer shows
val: 3125 rpm
